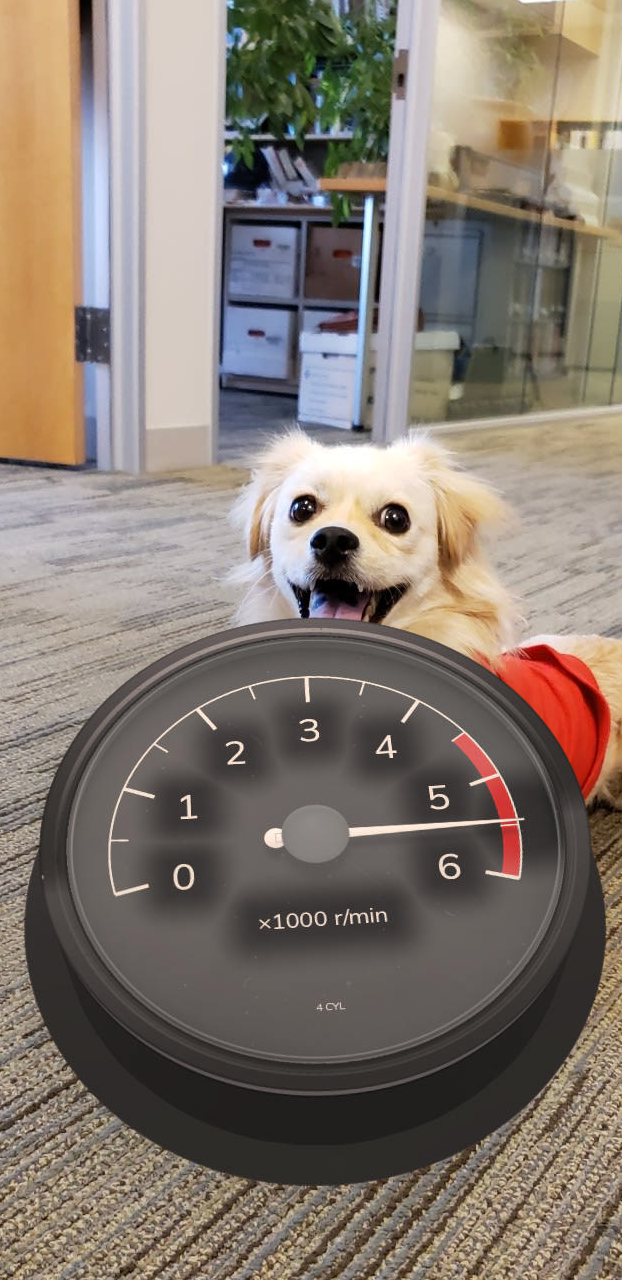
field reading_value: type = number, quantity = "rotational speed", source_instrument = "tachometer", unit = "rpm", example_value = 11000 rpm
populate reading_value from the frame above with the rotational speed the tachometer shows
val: 5500 rpm
